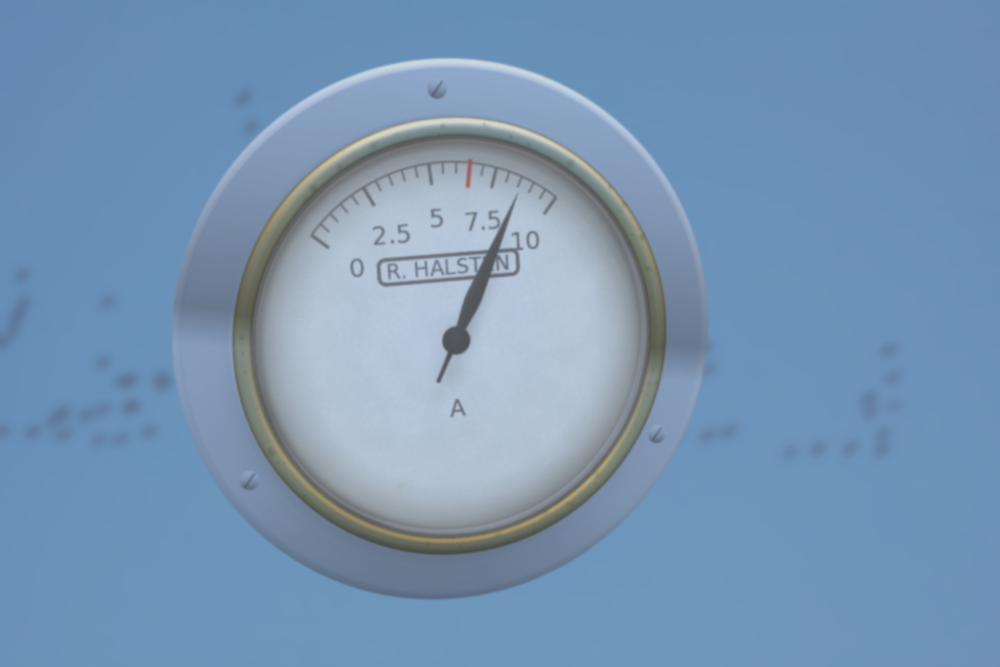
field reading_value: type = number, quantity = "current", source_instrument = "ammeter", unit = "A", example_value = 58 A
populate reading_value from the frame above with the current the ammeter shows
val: 8.5 A
